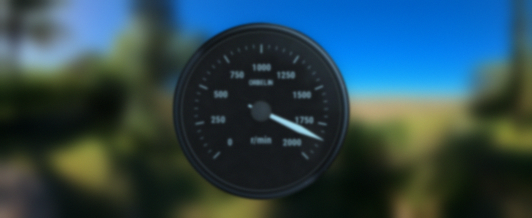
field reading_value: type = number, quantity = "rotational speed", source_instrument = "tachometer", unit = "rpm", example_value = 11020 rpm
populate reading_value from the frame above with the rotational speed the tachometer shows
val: 1850 rpm
